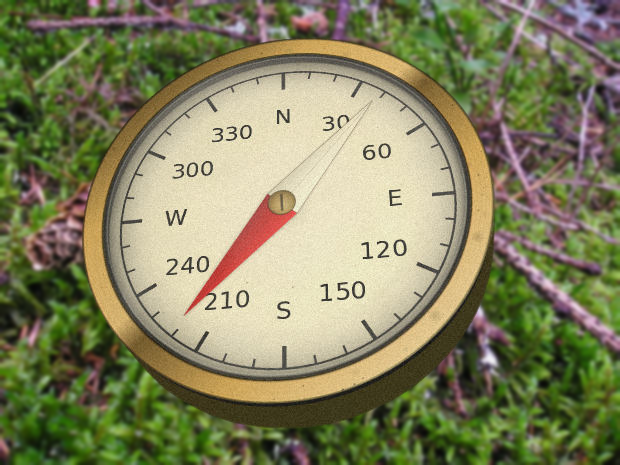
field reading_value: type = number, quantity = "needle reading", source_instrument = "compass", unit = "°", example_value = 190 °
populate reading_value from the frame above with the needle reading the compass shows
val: 220 °
